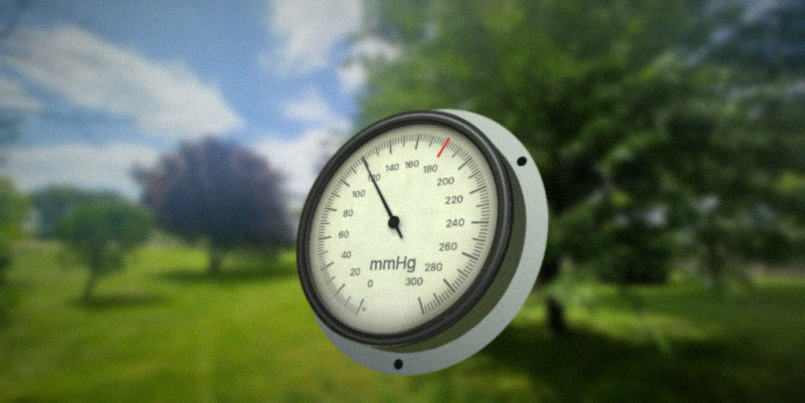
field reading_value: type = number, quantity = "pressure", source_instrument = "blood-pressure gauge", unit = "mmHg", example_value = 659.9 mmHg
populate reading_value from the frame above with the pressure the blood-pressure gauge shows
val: 120 mmHg
